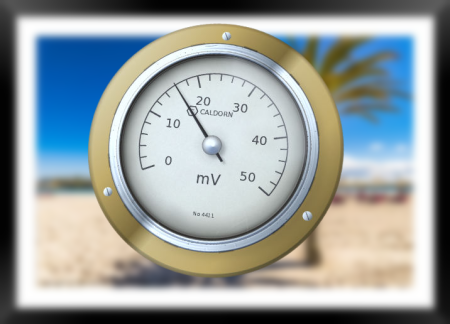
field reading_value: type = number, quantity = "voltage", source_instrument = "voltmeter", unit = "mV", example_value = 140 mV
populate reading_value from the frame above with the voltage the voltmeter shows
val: 16 mV
